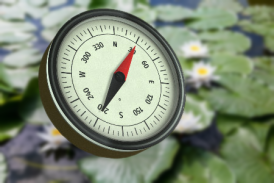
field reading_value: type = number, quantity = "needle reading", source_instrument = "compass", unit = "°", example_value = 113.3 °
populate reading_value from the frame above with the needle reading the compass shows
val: 30 °
